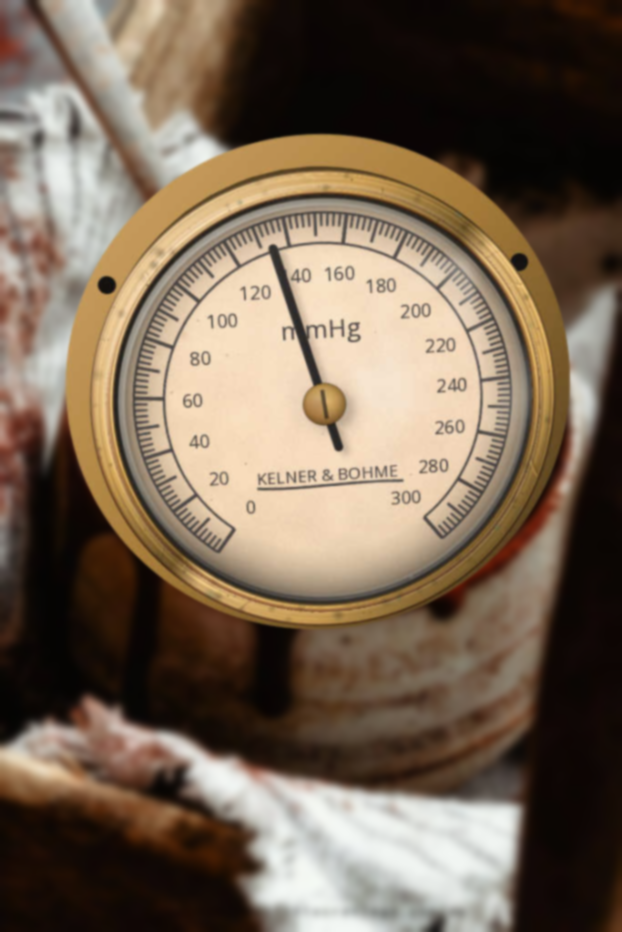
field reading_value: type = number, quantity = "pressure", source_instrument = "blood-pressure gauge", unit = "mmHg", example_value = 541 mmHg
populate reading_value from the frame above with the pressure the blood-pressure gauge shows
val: 134 mmHg
